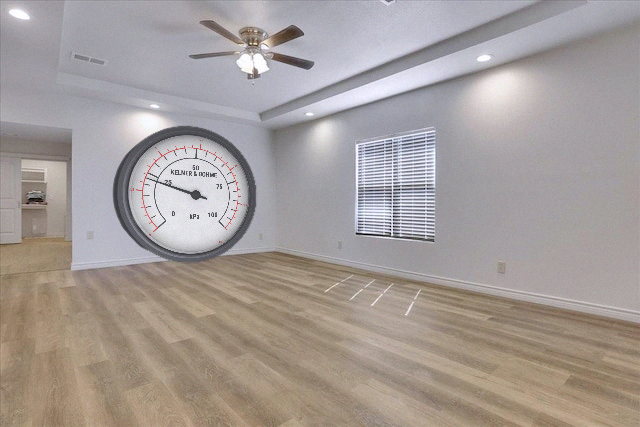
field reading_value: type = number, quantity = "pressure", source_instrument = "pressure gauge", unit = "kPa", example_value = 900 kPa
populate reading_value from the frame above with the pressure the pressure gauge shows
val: 22.5 kPa
